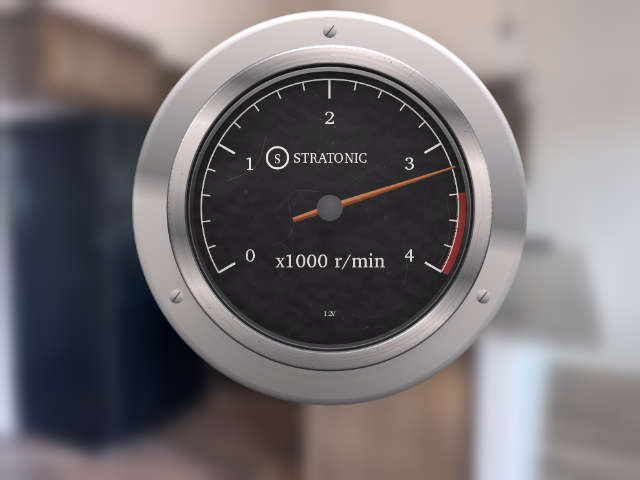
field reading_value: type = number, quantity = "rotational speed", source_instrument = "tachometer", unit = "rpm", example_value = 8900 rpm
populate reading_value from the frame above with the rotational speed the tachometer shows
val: 3200 rpm
